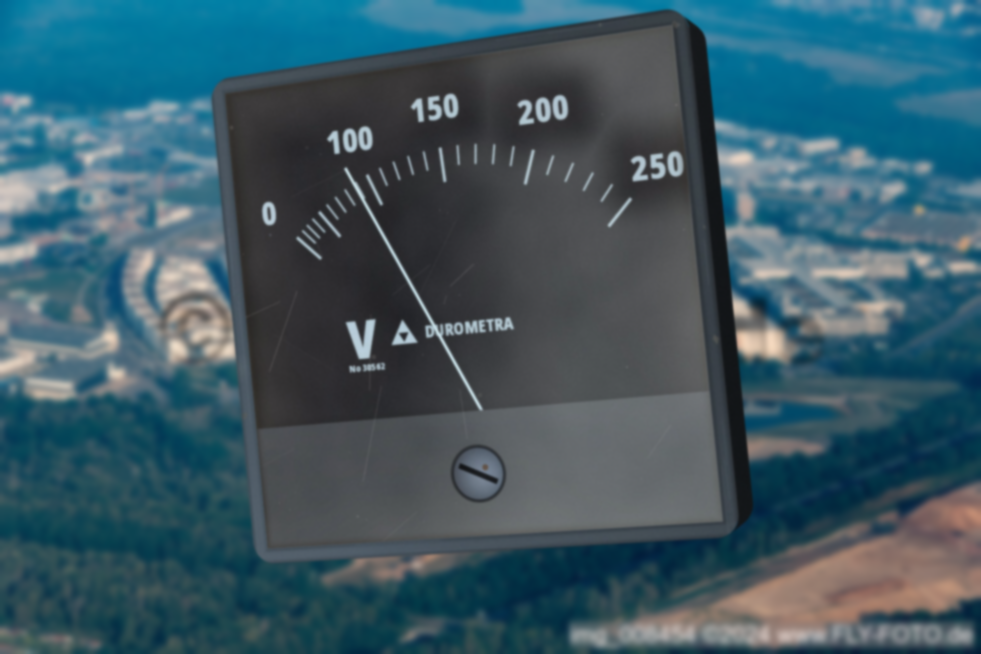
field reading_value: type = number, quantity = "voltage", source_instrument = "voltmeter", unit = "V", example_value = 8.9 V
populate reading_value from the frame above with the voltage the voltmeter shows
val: 90 V
